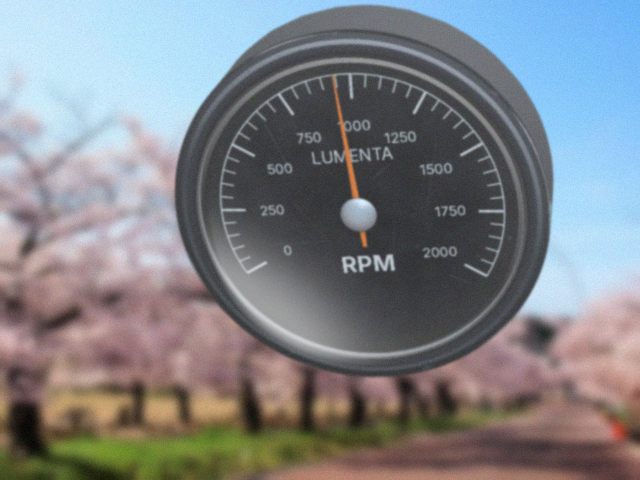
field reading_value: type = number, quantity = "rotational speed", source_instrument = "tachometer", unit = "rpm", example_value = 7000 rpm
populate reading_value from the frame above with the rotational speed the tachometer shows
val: 950 rpm
